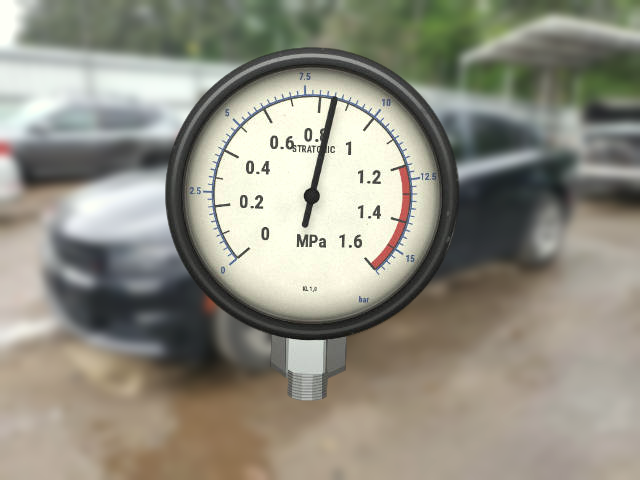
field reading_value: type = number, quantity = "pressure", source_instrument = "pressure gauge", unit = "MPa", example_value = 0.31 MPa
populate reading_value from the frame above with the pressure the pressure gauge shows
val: 0.85 MPa
